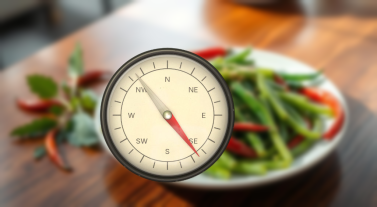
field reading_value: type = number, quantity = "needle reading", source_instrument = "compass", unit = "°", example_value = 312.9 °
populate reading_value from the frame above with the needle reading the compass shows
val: 142.5 °
